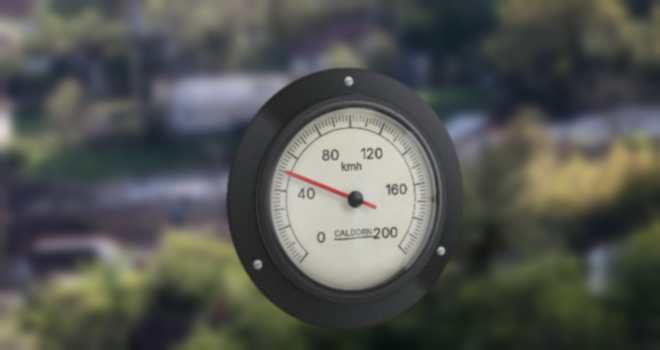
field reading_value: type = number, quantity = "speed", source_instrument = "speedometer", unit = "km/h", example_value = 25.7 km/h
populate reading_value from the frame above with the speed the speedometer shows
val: 50 km/h
